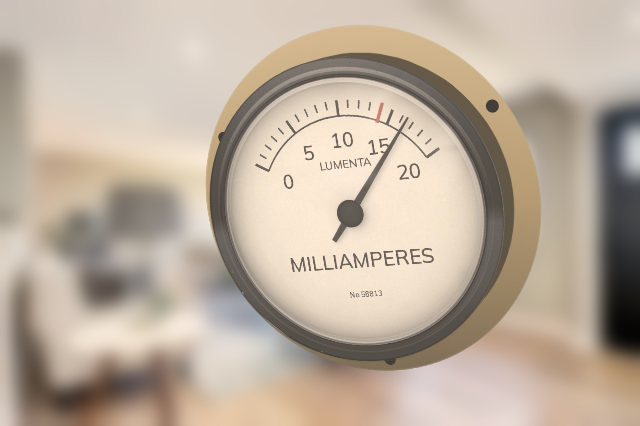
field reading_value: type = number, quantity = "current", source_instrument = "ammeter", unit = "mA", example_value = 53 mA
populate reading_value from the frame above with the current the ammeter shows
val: 16.5 mA
